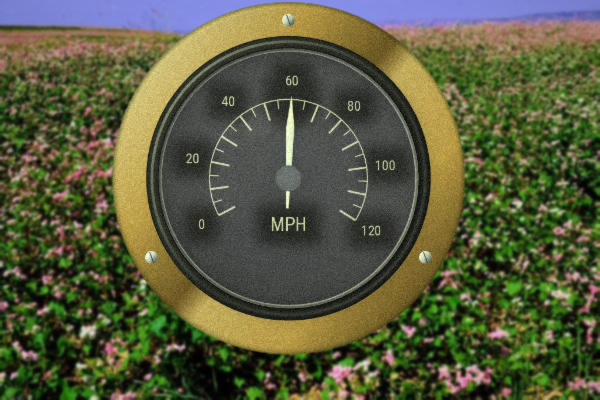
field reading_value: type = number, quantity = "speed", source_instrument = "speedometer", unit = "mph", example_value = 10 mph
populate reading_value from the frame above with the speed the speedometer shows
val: 60 mph
